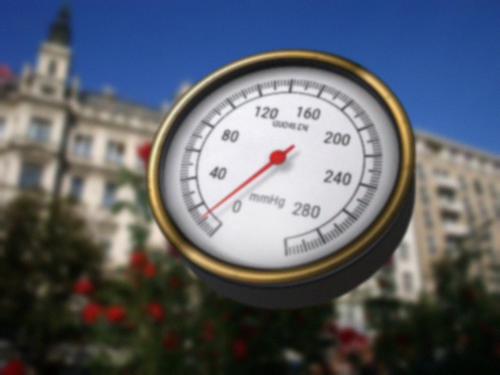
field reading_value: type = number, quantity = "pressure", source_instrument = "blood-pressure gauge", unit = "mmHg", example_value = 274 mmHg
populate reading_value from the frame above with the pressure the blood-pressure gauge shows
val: 10 mmHg
